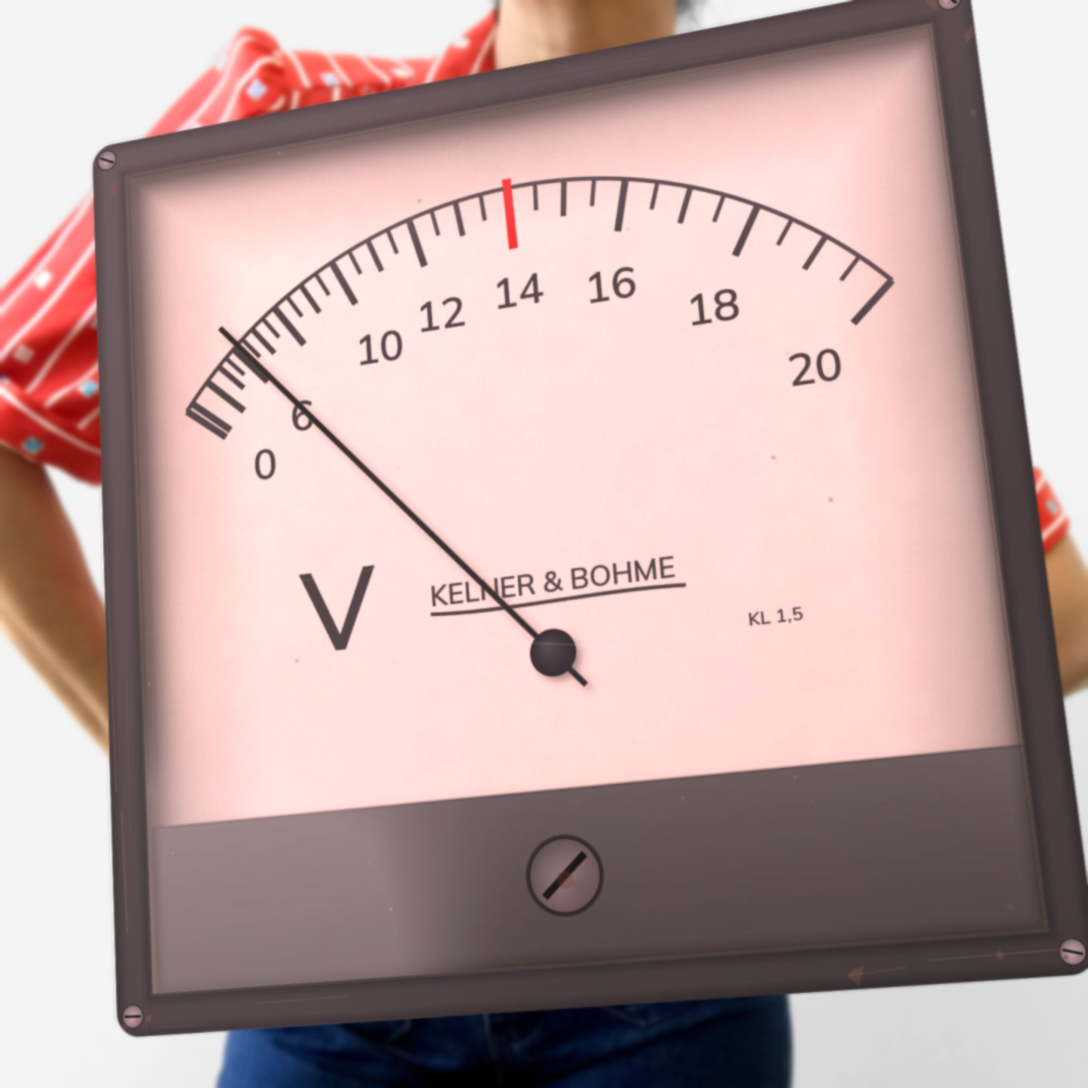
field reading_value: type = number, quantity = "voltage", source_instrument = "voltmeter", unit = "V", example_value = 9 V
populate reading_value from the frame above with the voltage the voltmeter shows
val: 6.25 V
